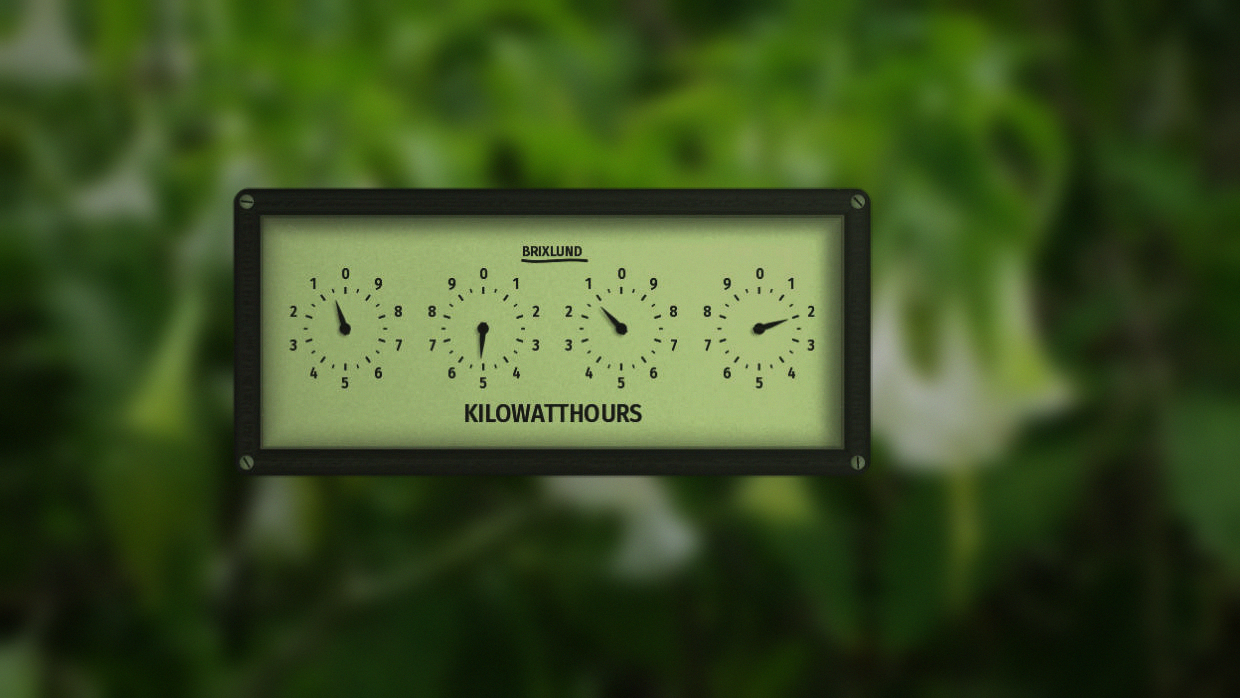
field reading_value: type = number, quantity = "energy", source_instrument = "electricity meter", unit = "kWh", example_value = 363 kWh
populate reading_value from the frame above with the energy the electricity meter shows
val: 512 kWh
